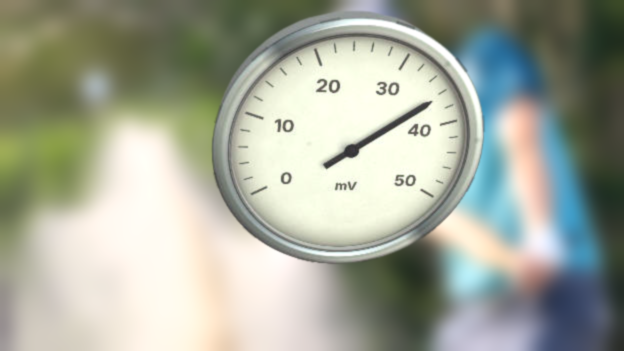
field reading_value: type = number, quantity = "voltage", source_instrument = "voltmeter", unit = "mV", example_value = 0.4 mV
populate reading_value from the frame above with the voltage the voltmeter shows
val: 36 mV
